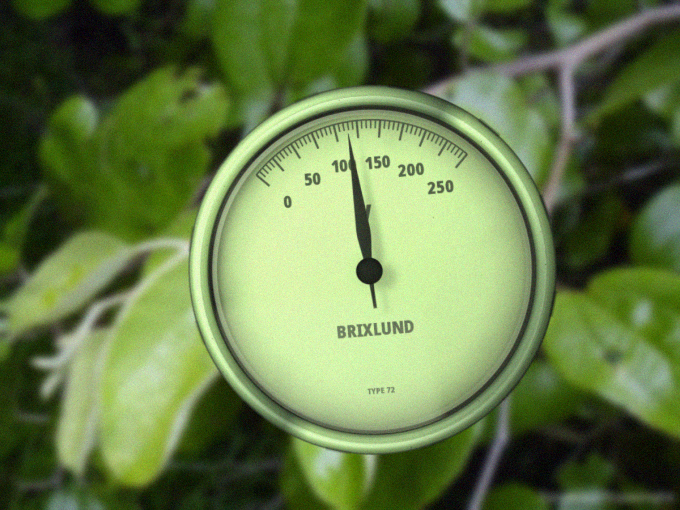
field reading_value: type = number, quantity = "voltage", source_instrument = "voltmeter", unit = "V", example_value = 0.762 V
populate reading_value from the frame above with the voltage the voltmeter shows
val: 115 V
